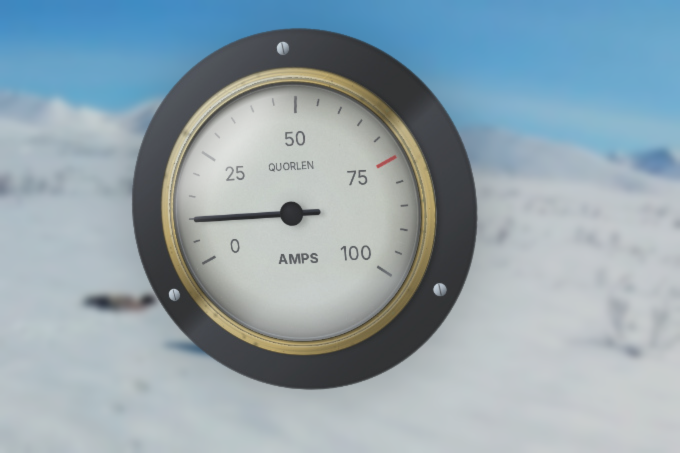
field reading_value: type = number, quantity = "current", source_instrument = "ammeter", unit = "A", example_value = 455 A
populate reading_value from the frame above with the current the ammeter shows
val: 10 A
